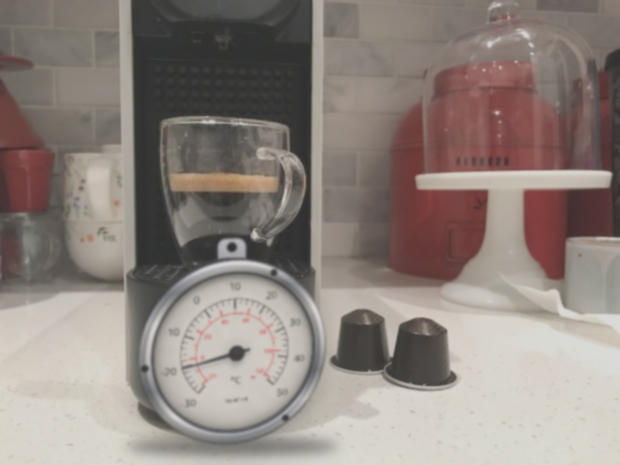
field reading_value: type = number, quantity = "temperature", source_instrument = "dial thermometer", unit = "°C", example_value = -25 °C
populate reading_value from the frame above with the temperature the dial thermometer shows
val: -20 °C
